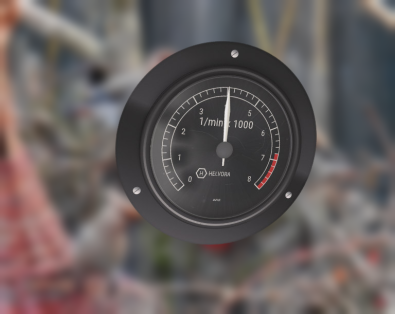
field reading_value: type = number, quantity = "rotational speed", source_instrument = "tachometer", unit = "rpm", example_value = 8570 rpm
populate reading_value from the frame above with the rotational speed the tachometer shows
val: 4000 rpm
